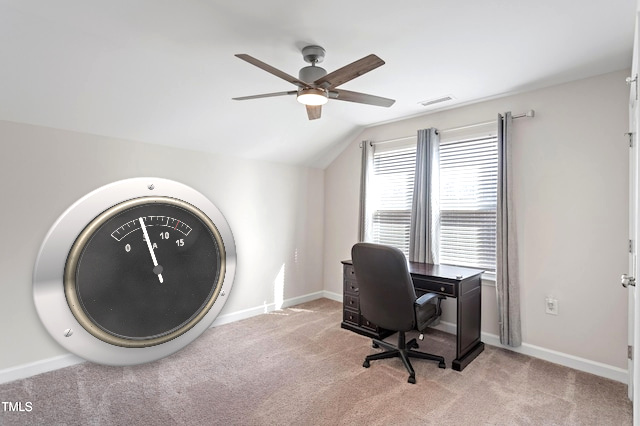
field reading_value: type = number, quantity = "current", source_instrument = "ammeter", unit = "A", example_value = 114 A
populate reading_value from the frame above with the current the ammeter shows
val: 5 A
